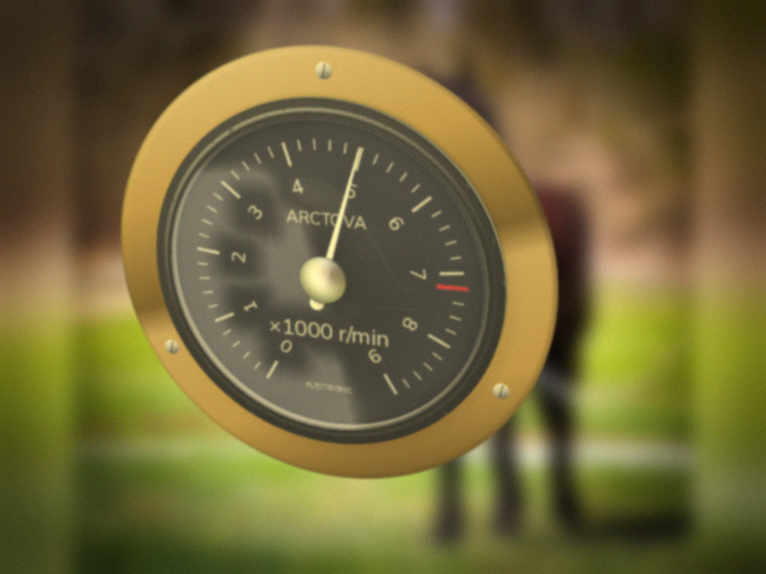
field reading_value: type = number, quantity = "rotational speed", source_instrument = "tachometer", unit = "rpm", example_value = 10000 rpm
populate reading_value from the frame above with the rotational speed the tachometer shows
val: 5000 rpm
